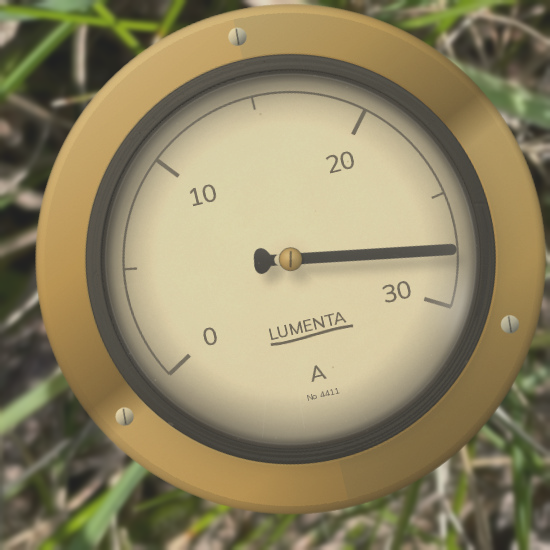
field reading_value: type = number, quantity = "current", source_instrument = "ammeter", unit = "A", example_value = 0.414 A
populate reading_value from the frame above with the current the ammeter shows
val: 27.5 A
